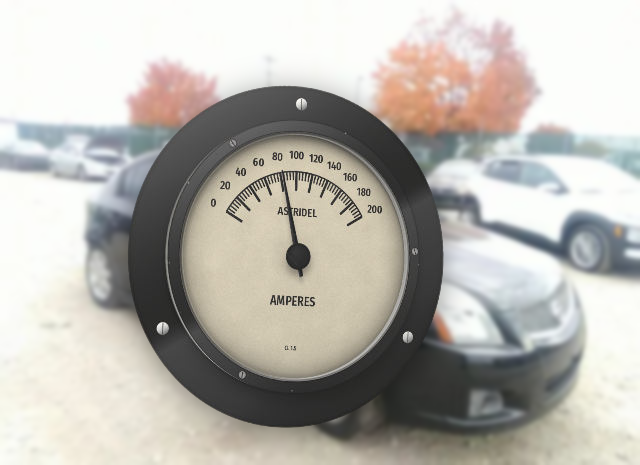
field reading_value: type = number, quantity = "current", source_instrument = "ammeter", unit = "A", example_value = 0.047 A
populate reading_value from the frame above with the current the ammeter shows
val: 80 A
